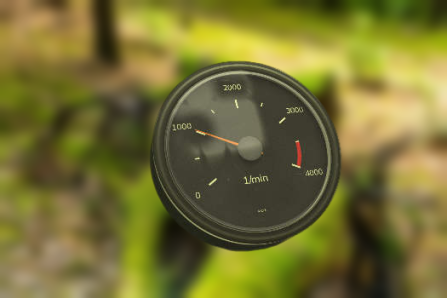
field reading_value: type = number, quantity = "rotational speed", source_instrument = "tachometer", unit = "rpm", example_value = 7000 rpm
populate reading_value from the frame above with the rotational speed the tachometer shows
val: 1000 rpm
